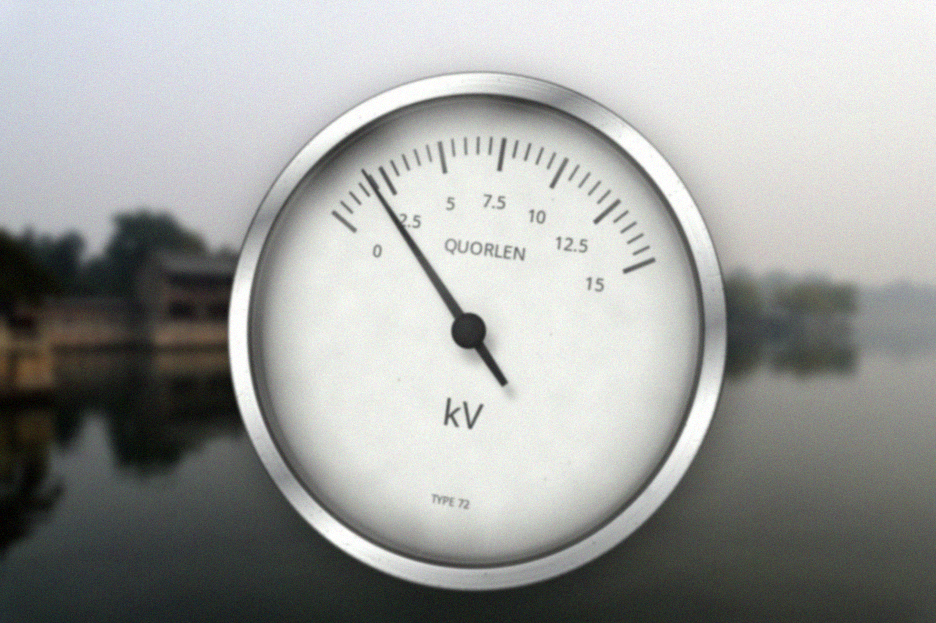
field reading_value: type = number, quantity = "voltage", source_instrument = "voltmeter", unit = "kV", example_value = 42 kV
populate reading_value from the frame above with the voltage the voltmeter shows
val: 2 kV
